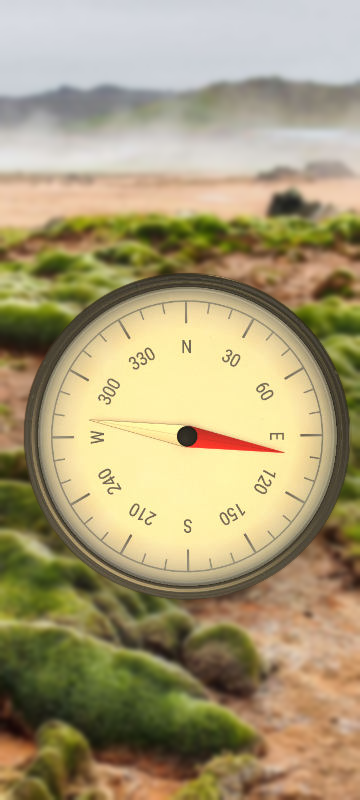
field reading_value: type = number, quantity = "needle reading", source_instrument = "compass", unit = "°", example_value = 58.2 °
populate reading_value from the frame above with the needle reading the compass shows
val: 100 °
